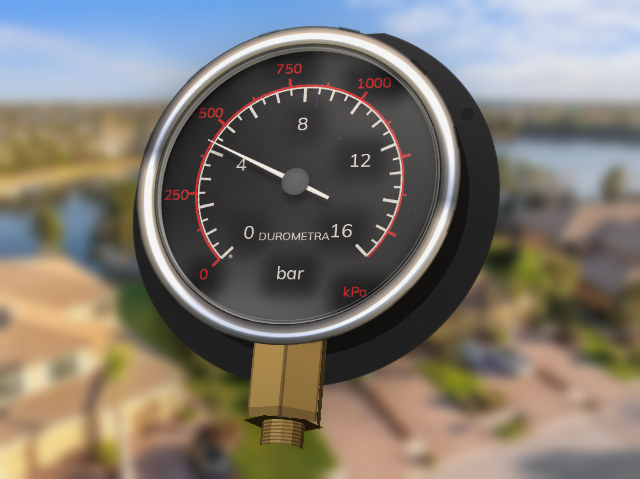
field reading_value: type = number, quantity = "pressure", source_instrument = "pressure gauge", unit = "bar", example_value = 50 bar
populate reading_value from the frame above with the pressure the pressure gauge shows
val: 4.25 bar
